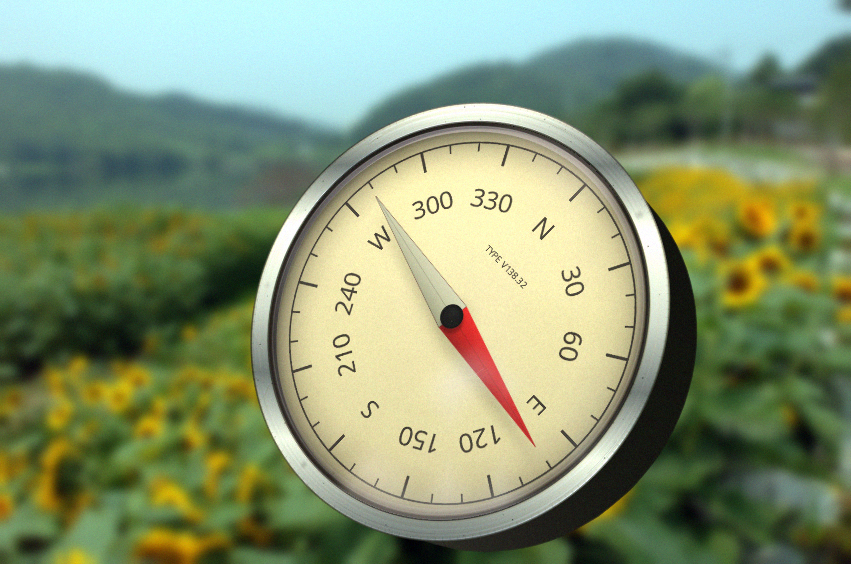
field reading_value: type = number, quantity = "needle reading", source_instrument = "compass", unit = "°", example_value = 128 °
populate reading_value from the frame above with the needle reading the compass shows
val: 100 °
